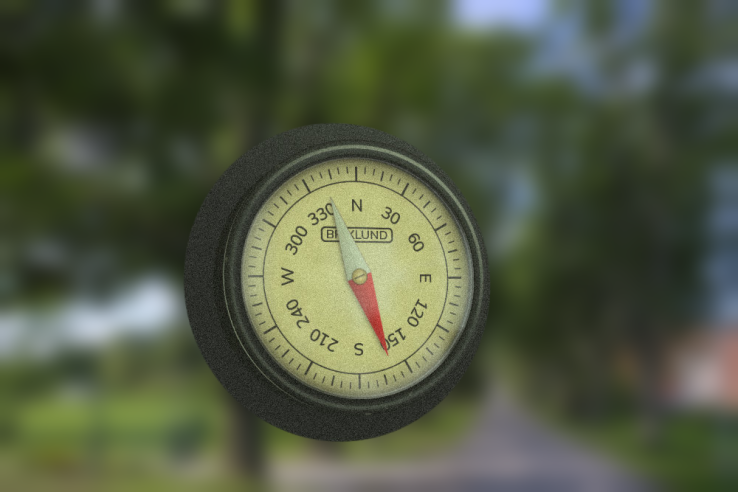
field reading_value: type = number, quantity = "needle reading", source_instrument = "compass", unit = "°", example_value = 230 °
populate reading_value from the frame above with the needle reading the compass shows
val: 160 °
